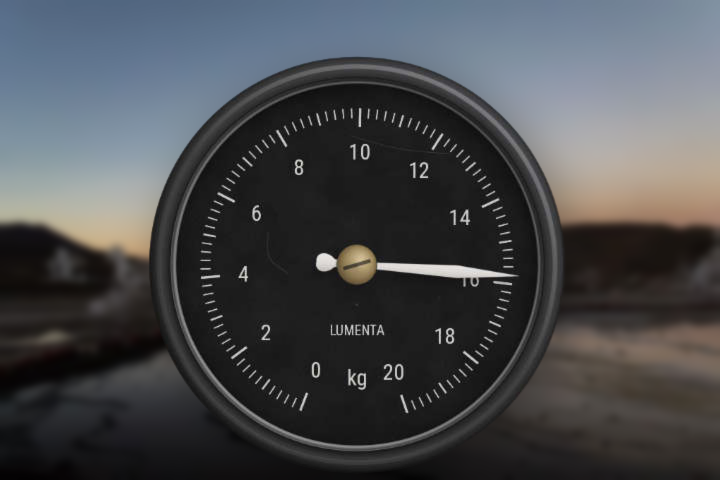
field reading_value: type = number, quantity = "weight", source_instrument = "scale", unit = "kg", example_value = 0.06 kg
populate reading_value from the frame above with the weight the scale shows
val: 15.8 kg
